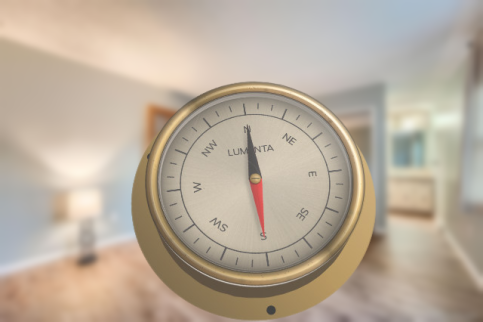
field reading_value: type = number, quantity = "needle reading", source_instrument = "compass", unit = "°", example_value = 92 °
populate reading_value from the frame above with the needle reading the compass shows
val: 180 °
